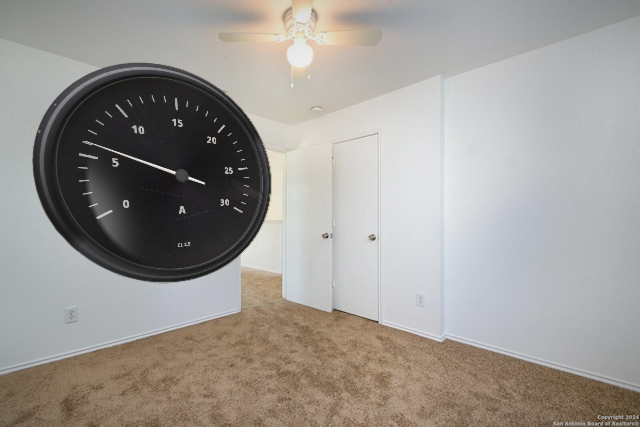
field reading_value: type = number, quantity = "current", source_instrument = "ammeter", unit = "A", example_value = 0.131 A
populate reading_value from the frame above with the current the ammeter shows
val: 6 A
